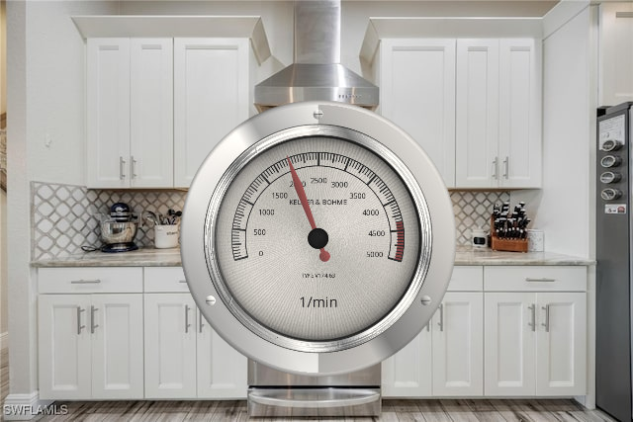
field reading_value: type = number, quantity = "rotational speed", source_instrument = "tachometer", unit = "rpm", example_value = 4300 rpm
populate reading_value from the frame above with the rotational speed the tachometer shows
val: 2000 rpm
